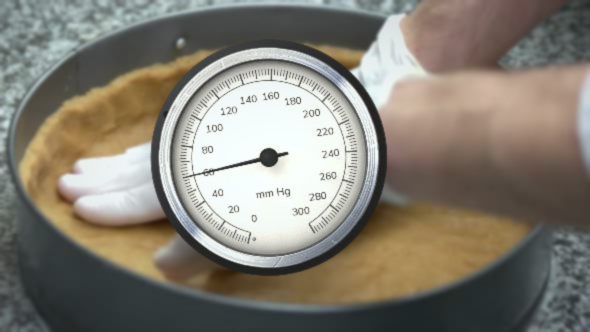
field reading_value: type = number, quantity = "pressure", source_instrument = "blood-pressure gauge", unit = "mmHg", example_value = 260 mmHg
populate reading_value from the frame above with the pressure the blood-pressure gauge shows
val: 60 mmHg
